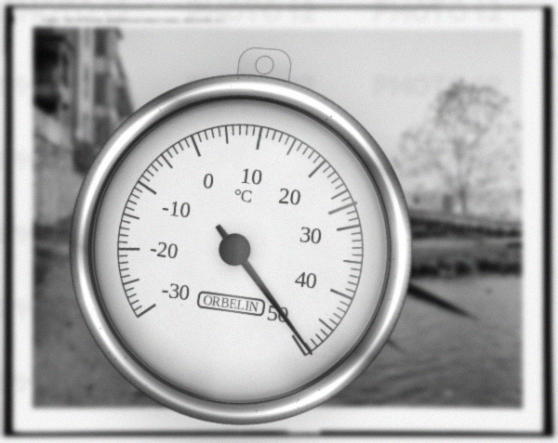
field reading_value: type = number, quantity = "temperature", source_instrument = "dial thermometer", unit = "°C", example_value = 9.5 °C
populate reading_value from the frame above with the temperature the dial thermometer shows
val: 49 °C
